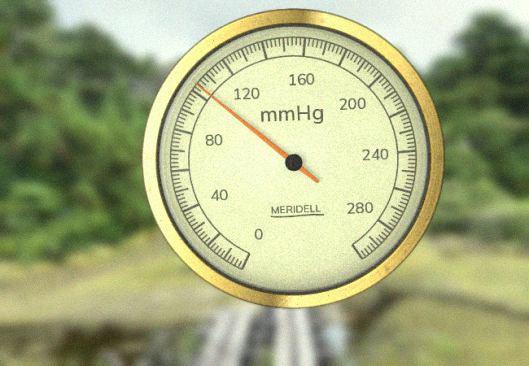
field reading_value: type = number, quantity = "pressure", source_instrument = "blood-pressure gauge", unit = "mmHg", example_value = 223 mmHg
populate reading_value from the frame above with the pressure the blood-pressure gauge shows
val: 104 mmHg
